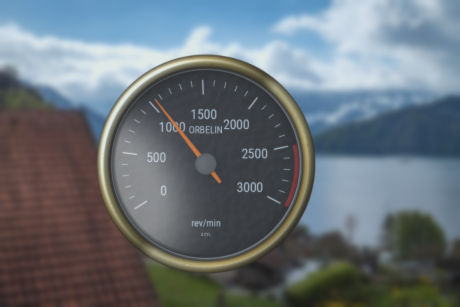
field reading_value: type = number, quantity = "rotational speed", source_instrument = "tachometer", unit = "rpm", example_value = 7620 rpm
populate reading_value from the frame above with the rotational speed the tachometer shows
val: 1050 rpm
